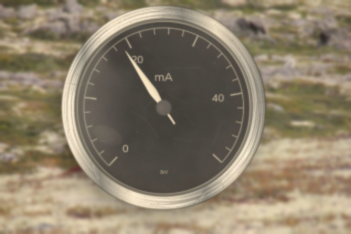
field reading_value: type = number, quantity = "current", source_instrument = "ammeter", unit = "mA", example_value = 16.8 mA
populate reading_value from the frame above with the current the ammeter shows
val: 19 mA
